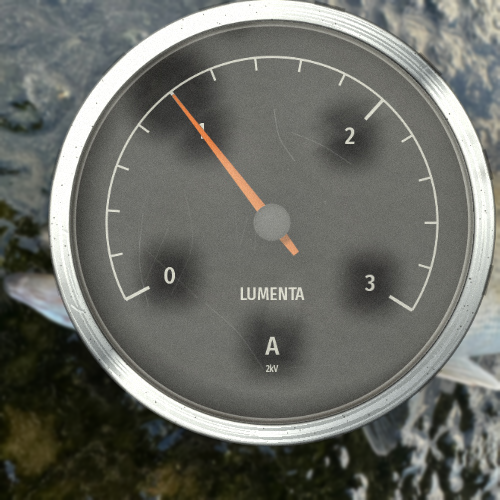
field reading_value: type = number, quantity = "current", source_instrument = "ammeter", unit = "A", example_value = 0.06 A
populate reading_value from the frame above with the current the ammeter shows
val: 1 A
